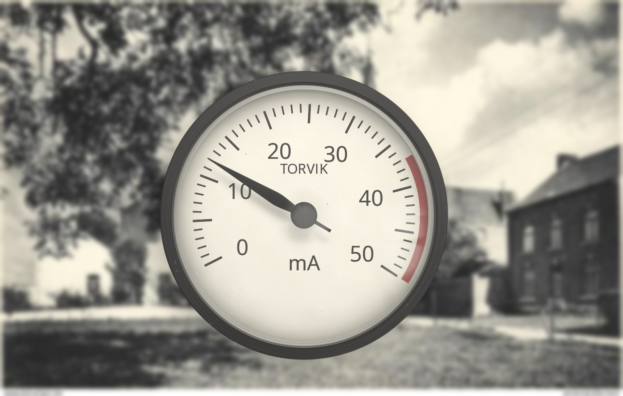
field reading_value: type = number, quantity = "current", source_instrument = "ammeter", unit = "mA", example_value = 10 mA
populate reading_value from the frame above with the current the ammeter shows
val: 12 mA
